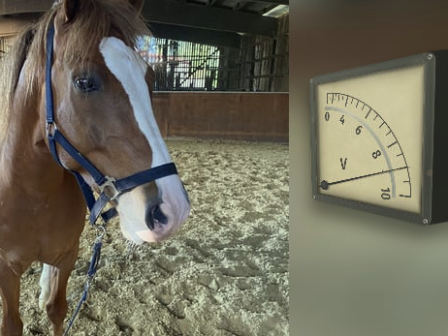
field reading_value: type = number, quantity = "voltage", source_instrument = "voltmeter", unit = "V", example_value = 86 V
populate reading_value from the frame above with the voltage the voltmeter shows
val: 9 V
